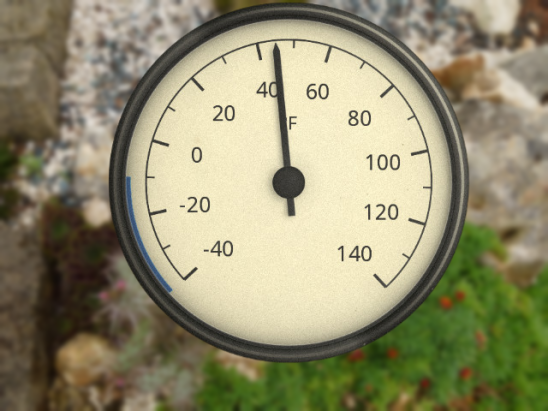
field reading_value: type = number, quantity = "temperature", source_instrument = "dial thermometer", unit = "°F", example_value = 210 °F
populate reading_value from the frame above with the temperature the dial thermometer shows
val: 45 °F
